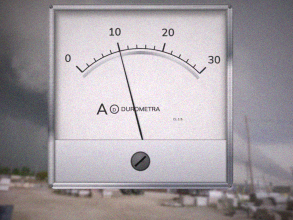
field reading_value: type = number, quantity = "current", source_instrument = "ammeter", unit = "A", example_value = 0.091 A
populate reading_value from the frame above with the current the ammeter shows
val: 10 A
